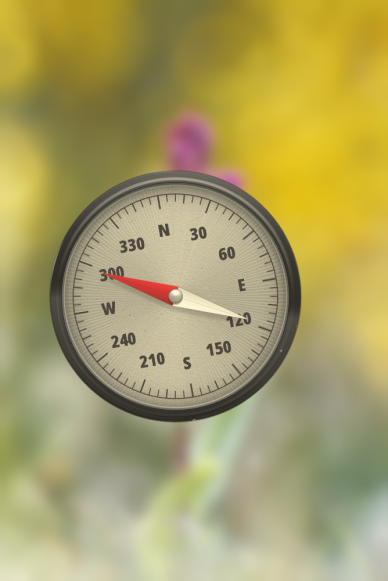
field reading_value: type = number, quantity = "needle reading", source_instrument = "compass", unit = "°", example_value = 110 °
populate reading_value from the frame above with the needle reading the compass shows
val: 297.5 °
